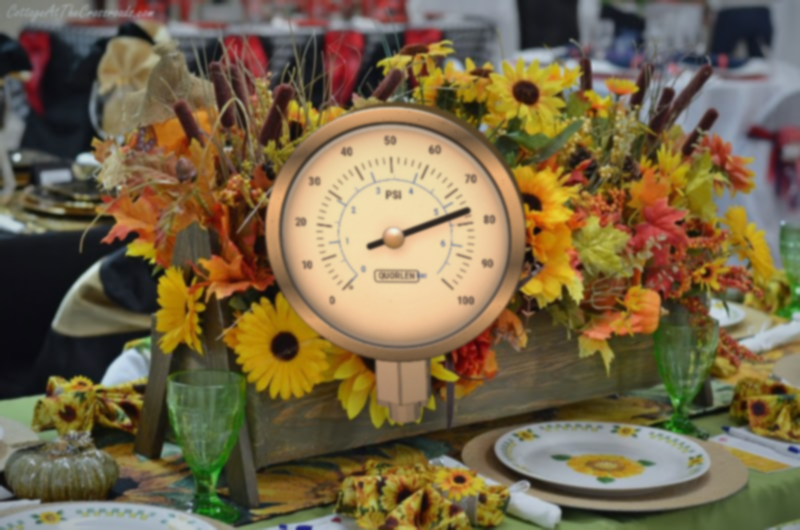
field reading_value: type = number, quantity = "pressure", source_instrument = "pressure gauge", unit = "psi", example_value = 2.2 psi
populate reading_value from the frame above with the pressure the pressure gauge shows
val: 76 psi
